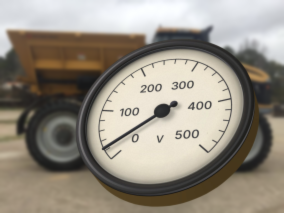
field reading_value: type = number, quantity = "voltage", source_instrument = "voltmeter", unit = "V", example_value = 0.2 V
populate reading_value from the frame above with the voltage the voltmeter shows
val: 20 V
